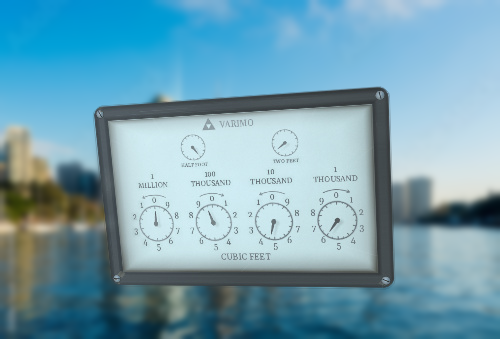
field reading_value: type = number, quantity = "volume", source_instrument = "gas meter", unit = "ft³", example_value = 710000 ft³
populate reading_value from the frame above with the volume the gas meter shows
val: 994600 ft³
